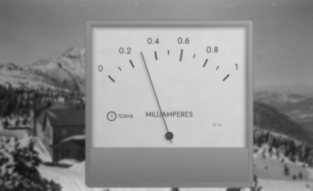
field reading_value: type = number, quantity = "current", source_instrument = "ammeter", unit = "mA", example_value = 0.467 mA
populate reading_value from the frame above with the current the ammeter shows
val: 0.3 mA
